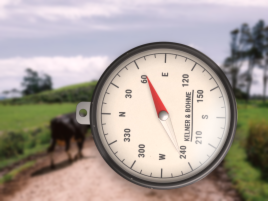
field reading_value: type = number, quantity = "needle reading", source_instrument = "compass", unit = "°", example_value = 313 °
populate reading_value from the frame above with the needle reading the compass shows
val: 65 °
